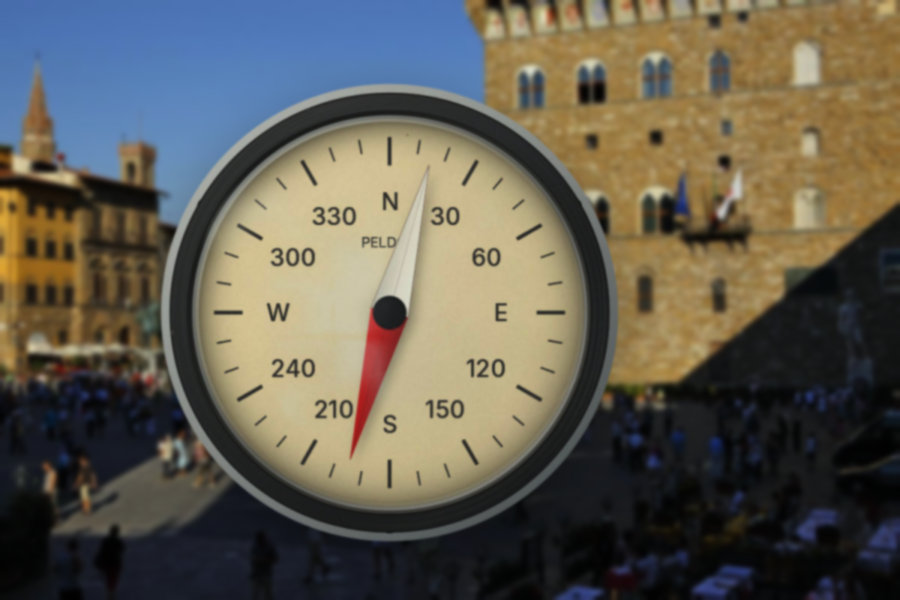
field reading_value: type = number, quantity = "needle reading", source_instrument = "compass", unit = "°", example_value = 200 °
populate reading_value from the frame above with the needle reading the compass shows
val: 195 °
